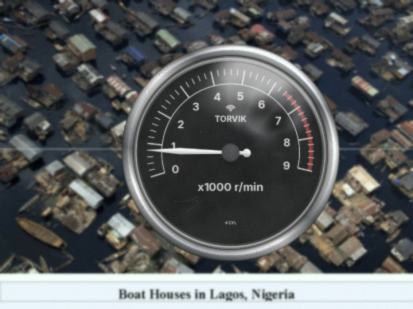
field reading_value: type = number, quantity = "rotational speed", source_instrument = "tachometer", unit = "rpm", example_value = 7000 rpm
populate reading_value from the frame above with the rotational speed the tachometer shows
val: 800 rpm
